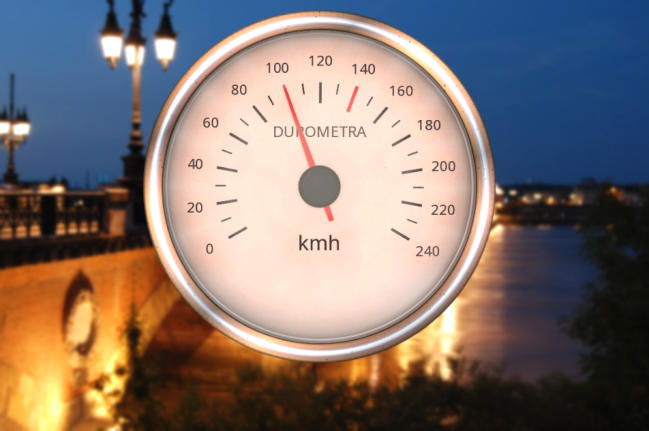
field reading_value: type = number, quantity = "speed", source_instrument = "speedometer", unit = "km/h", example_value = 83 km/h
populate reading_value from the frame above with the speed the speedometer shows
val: 100 km/h
